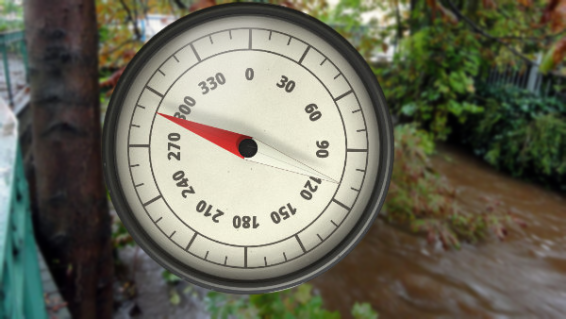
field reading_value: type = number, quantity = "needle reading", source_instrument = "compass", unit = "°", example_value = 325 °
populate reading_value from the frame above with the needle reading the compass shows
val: 290 °
